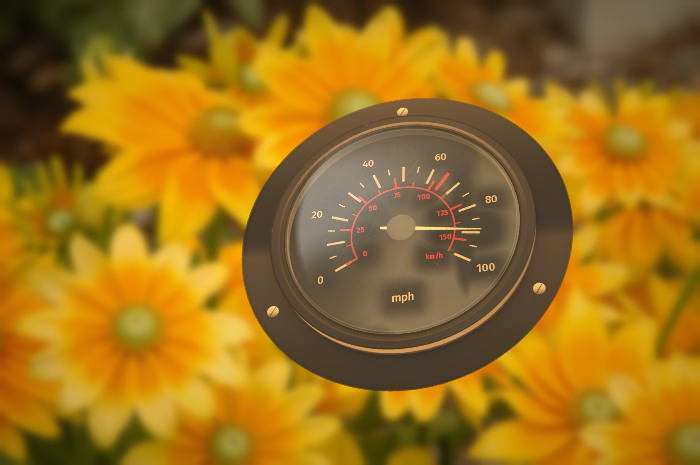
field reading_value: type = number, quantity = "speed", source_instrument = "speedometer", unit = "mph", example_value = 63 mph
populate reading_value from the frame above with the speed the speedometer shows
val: 90 mph
